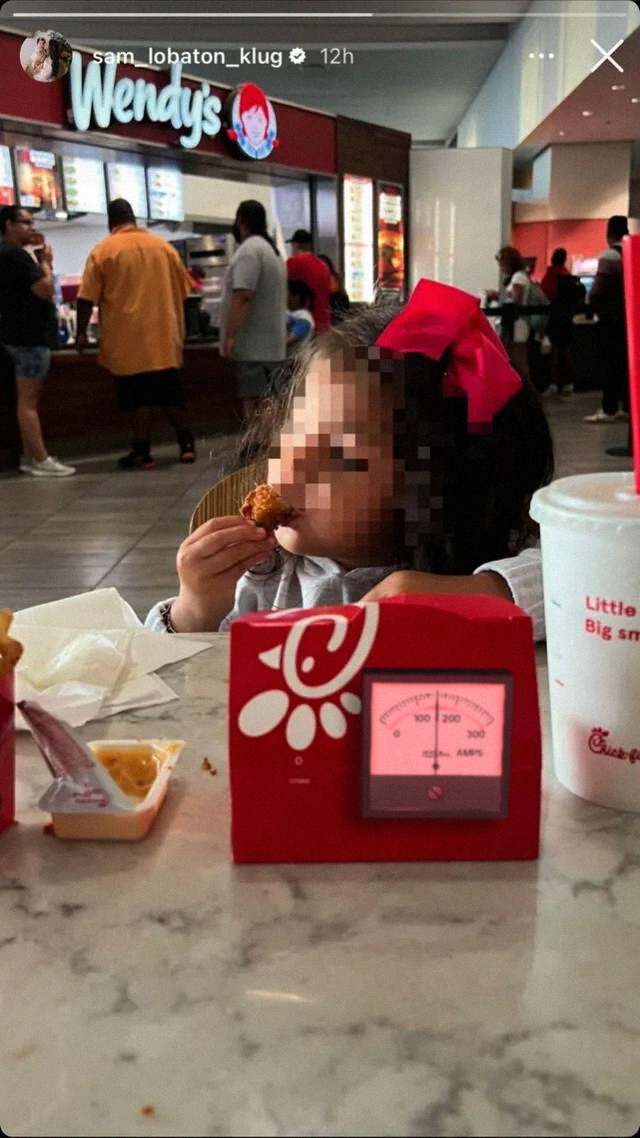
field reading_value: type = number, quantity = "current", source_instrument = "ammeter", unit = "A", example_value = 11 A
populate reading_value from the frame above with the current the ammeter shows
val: 150 A
